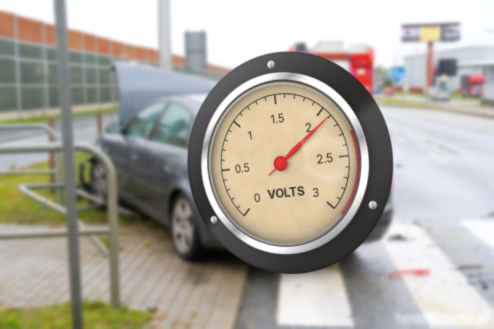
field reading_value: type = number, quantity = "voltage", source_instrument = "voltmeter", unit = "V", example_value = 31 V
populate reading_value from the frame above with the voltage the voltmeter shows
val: 2.1 V
